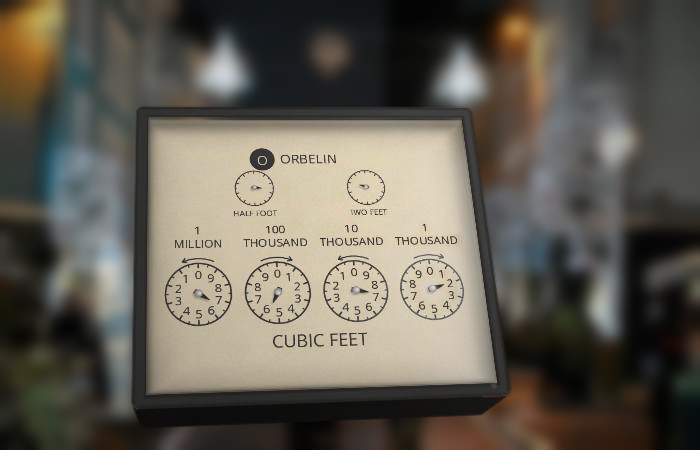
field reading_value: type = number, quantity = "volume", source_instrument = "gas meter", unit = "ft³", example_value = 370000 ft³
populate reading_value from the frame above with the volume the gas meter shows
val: 657200 ft³
